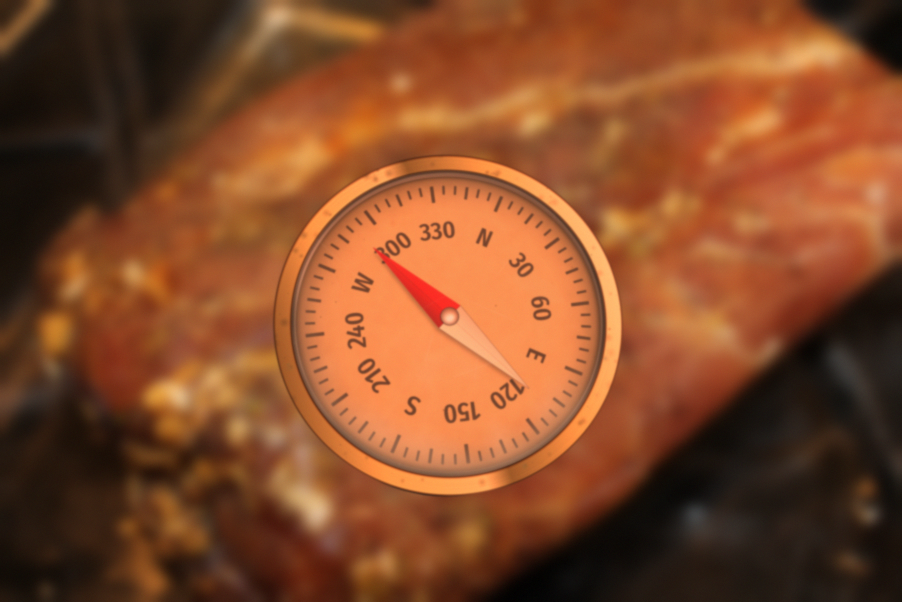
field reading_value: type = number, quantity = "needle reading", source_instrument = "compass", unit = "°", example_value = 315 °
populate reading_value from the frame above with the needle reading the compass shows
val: 290 °
